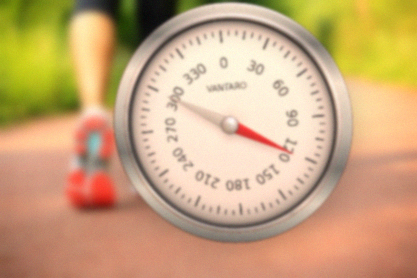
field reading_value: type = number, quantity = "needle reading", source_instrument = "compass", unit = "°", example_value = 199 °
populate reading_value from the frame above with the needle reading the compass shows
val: 120 °
